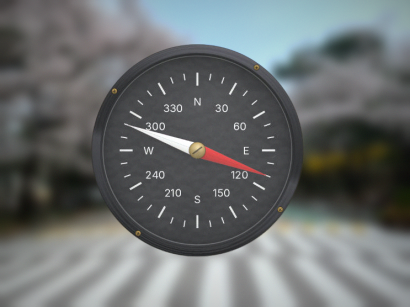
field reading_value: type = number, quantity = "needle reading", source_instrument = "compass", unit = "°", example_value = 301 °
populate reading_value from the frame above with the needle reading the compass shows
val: 110 °
